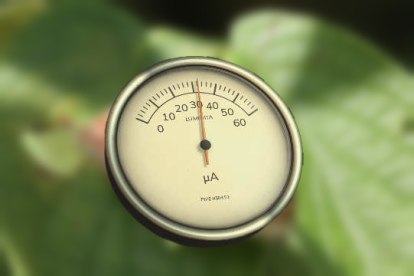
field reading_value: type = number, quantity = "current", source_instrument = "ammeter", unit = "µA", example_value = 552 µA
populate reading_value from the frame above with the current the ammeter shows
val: 32 µA
